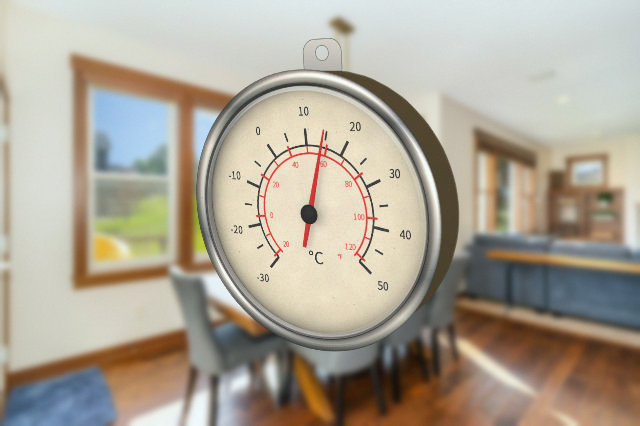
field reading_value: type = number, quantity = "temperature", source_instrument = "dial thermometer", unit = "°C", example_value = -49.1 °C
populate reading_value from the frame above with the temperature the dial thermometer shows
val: 15 °C
